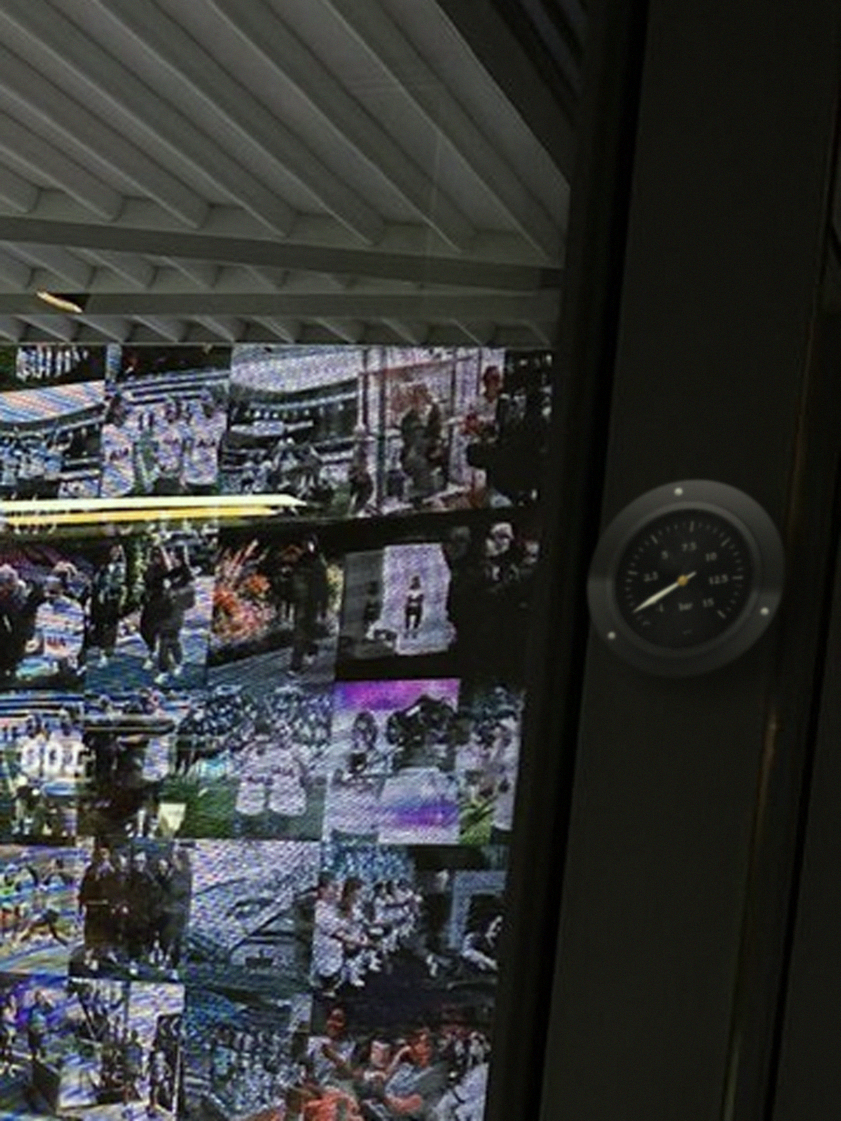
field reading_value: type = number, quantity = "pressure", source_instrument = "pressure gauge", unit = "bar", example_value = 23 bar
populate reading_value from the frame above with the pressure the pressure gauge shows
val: 0 bar
